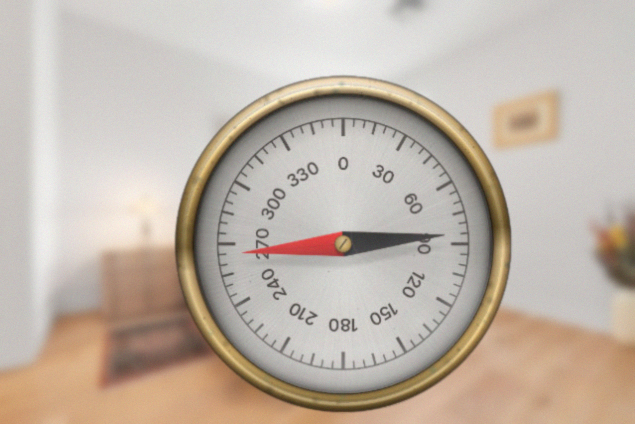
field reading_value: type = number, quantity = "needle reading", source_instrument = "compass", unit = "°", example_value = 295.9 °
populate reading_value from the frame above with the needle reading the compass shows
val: 265 °
